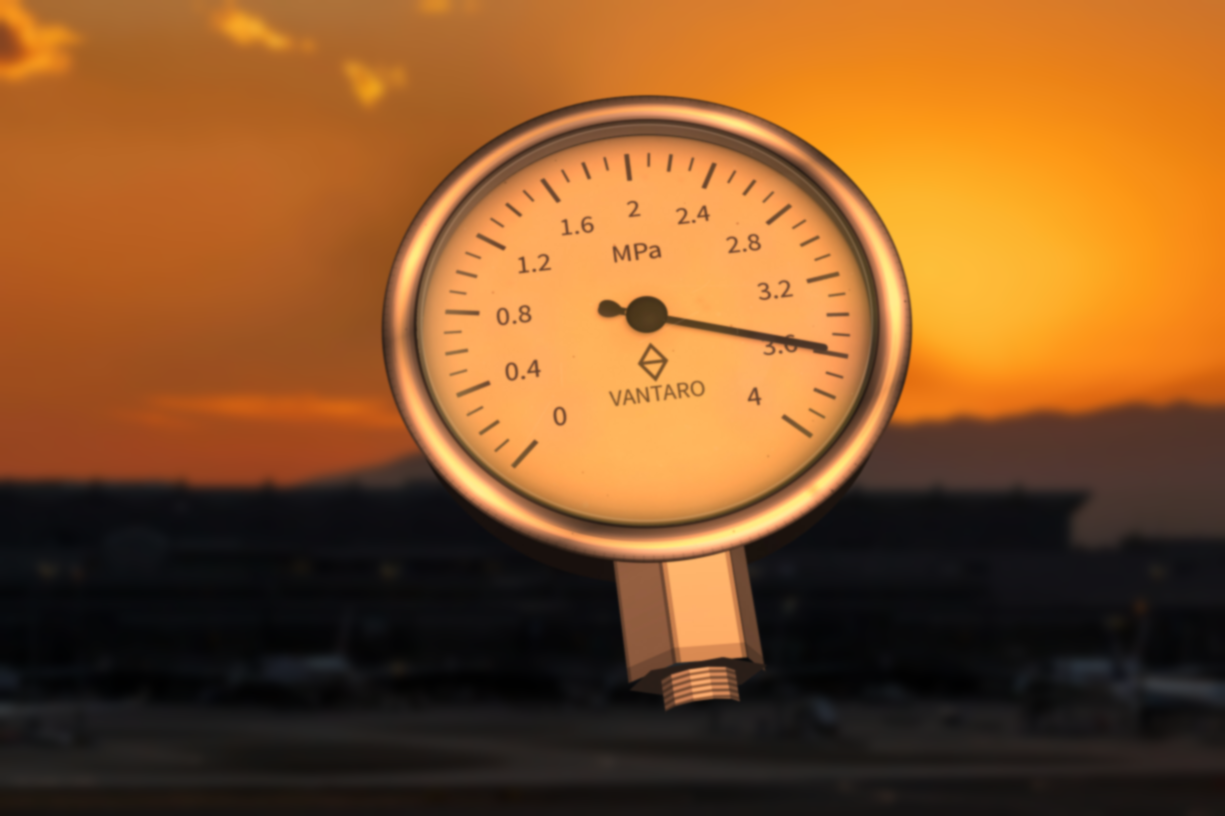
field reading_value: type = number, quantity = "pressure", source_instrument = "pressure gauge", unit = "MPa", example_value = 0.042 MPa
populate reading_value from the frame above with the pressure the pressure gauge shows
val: 3.6 MPa
